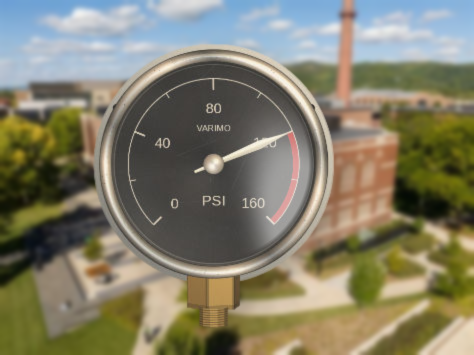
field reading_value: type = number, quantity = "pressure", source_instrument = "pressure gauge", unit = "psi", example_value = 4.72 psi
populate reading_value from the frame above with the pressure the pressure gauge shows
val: 120 psi
